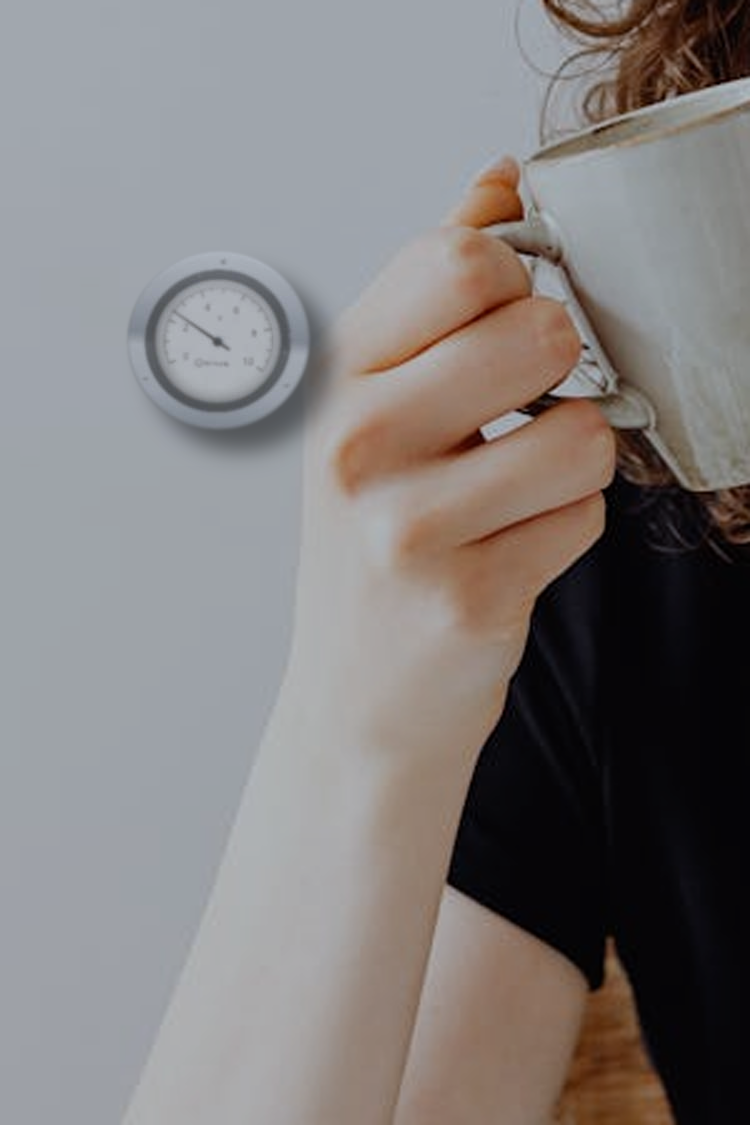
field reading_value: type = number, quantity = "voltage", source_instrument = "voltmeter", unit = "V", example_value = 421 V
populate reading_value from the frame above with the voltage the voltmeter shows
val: 2.5 V
